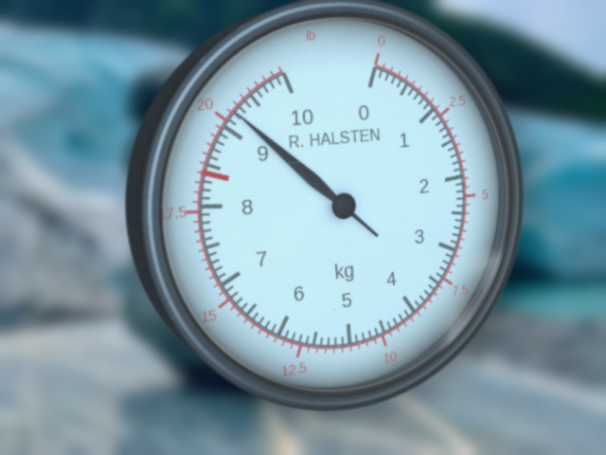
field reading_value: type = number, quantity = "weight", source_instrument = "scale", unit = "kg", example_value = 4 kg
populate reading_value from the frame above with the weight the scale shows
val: 9.2 kg
